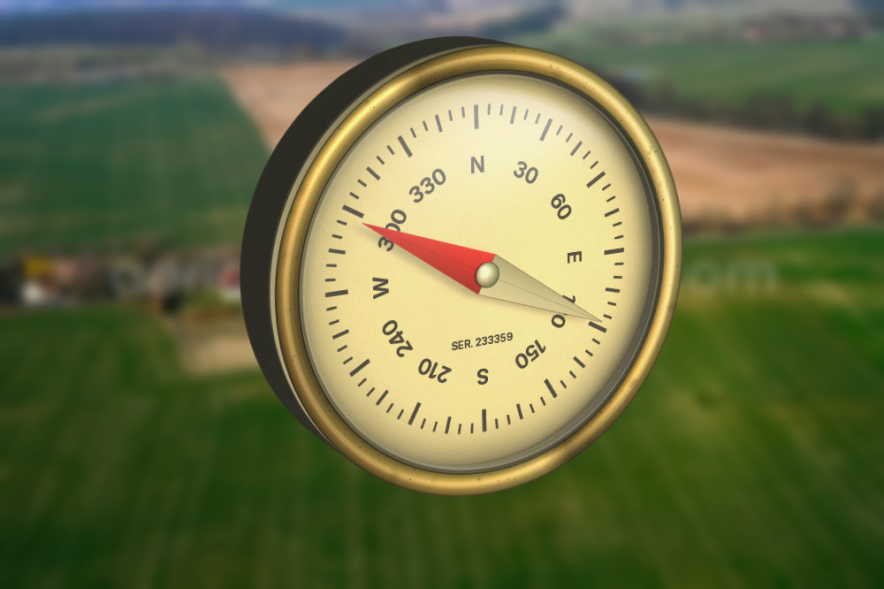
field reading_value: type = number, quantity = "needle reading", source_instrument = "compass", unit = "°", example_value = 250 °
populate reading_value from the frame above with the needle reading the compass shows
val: 297.5 °
